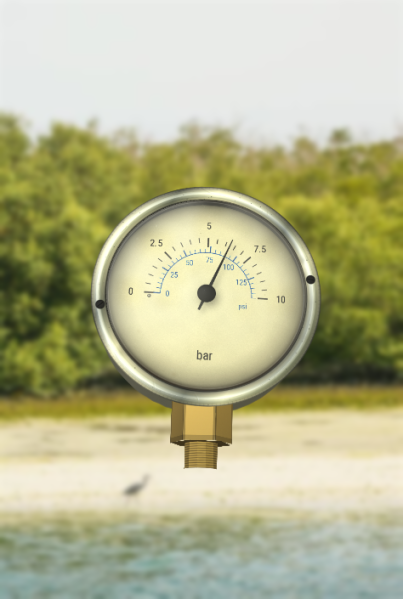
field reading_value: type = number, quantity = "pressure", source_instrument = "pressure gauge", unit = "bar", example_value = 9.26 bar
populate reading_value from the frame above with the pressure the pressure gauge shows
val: 6.25 bar
